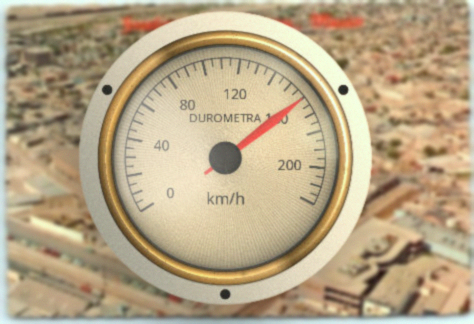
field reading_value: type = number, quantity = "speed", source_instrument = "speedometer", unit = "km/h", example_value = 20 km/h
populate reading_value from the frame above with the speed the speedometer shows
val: 160 km/h
